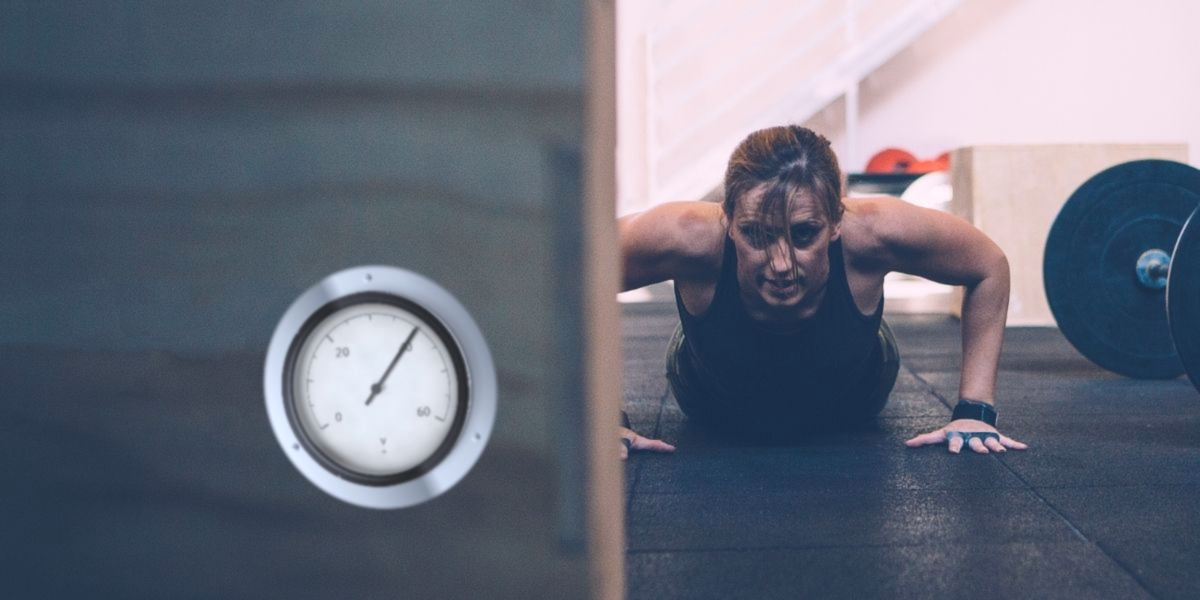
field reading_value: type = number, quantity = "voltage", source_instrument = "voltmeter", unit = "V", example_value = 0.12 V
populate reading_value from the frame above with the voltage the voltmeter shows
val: 40 V
